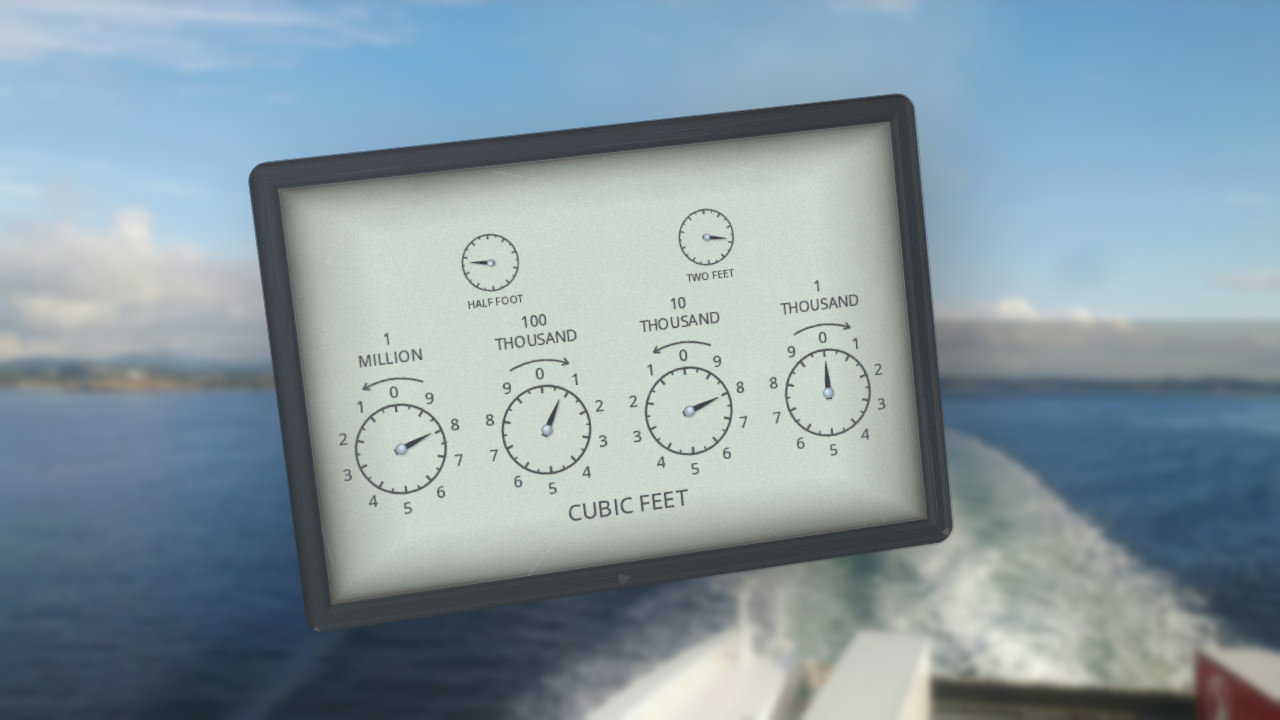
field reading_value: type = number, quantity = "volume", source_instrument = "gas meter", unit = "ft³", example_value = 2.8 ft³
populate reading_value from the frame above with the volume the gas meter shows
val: 808000 ft³
